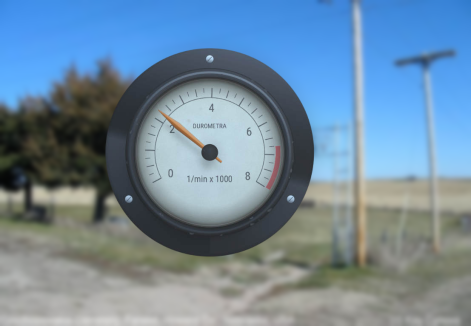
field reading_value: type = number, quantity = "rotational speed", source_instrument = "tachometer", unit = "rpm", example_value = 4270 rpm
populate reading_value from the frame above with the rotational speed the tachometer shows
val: 2250 rpm
